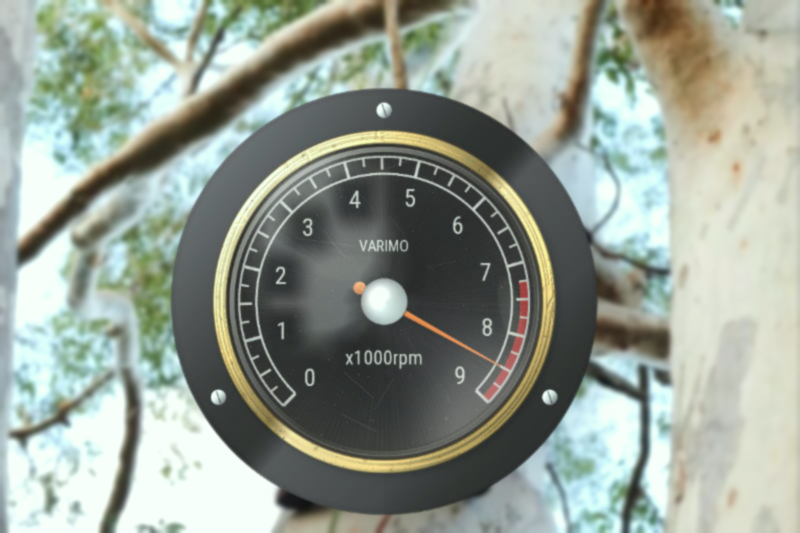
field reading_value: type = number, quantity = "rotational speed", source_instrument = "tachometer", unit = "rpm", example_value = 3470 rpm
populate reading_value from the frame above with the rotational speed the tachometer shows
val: 8500 rpm
